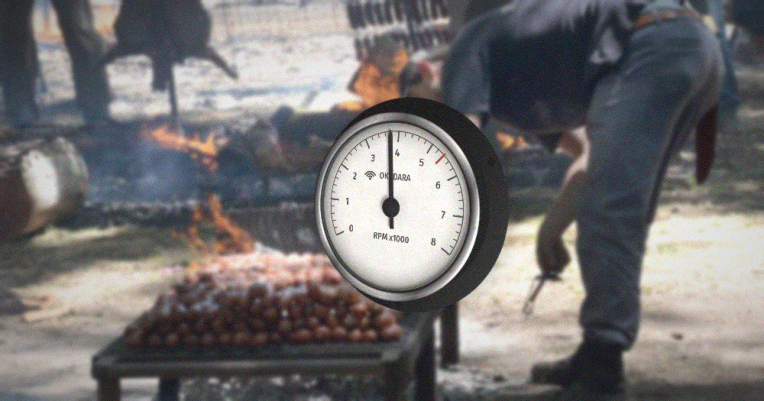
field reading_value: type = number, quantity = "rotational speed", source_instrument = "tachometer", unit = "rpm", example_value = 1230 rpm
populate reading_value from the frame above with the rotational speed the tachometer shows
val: 3800 rpm
